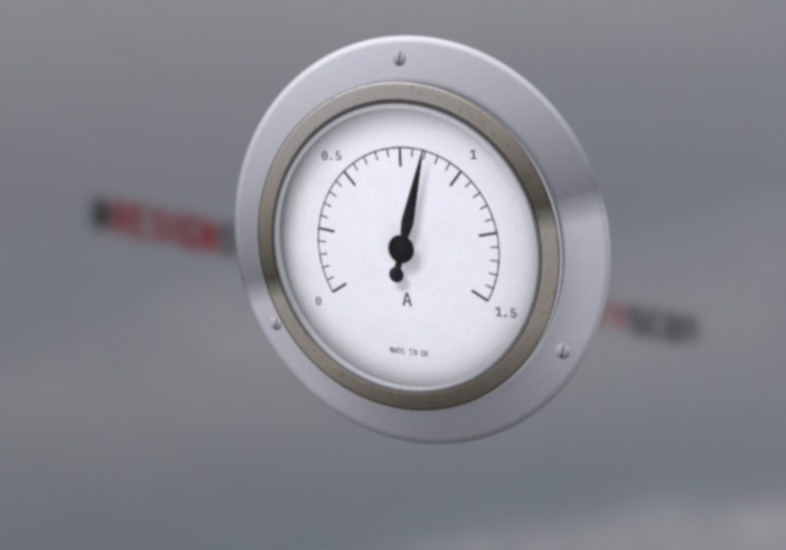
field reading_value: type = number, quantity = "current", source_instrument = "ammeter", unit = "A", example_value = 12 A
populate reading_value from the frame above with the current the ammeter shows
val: 0.85 A
